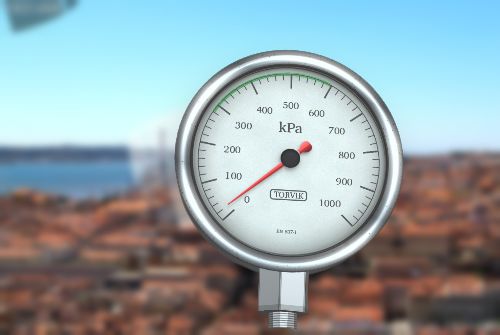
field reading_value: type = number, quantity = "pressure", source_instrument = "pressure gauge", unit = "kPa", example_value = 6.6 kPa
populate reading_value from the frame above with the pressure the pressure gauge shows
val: 20 kPa
